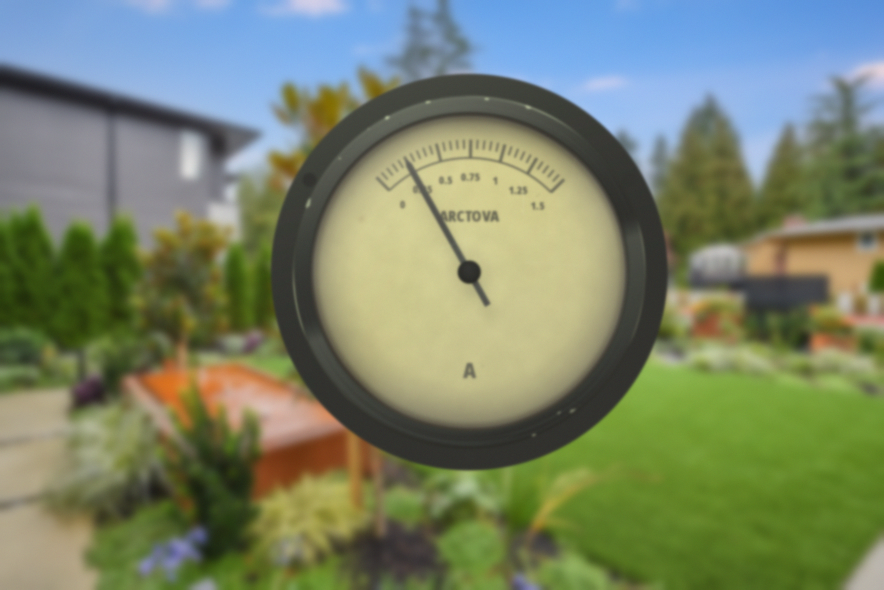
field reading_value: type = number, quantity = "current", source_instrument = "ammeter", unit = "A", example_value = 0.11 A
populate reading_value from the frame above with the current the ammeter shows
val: 0.25 A
